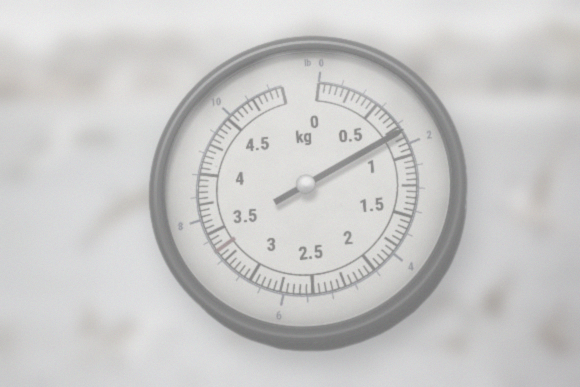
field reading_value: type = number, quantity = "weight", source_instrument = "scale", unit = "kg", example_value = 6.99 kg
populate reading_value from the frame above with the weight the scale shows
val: 0.8 kg
